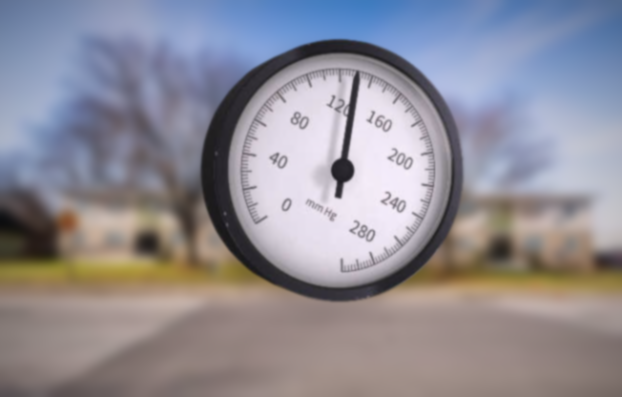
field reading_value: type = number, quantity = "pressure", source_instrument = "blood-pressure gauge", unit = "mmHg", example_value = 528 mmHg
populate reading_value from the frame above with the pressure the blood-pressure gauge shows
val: 130 mmHg
